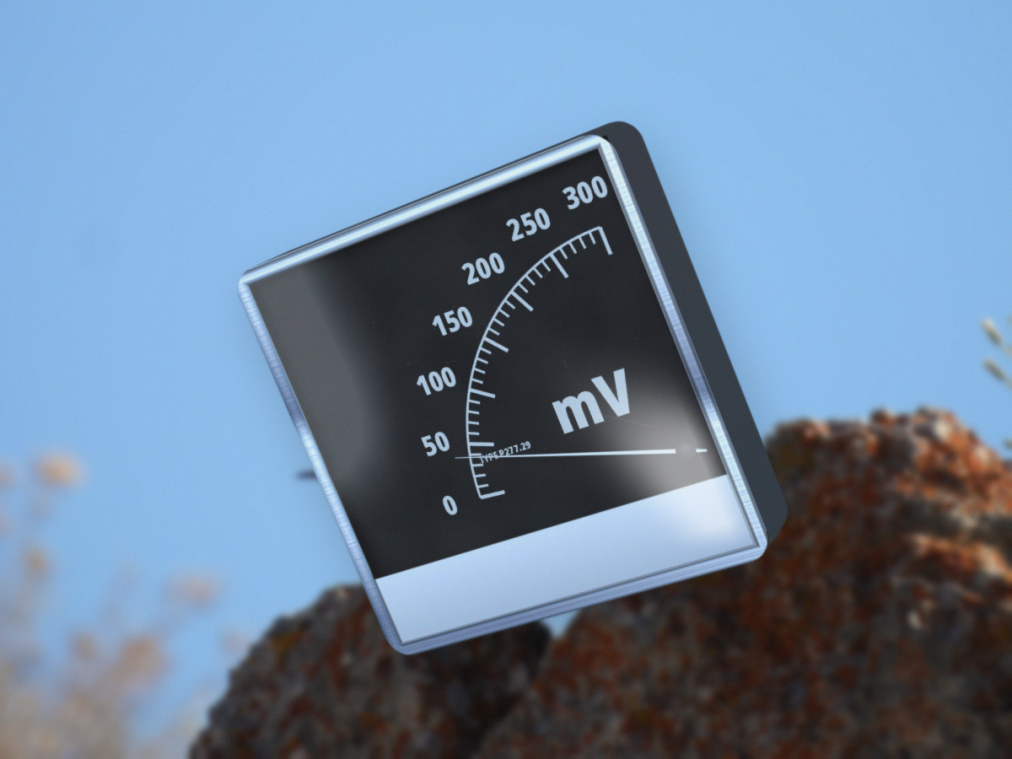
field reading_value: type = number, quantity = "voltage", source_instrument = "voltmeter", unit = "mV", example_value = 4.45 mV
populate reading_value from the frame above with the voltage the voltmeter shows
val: 40 mV
